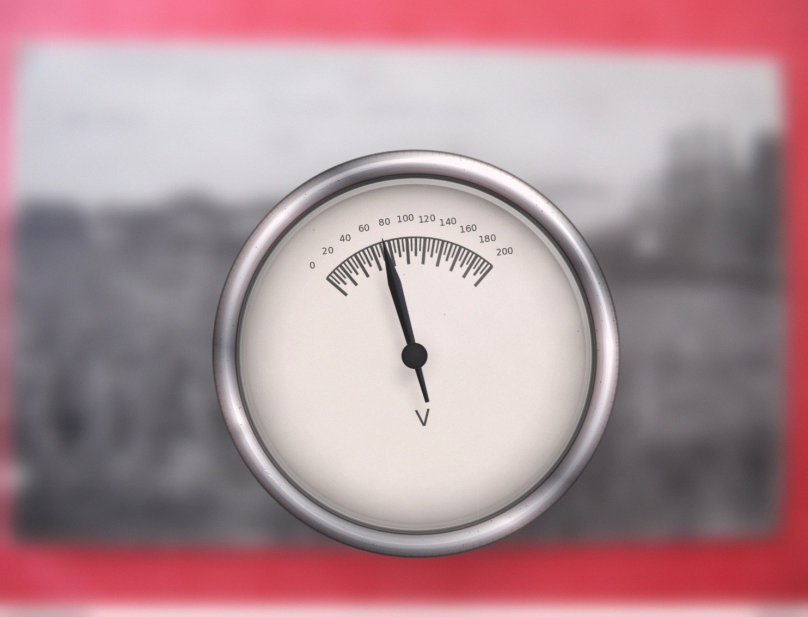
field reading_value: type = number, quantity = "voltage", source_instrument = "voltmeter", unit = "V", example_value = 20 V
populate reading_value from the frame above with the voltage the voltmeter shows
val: 75 V
